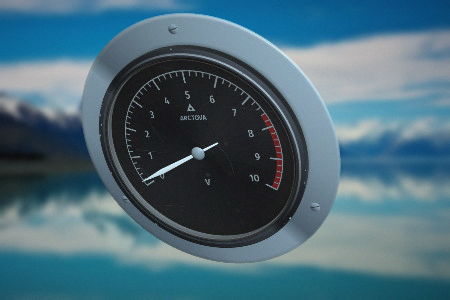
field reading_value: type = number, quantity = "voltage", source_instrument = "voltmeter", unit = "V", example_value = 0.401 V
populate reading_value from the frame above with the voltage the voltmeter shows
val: 0.2 V
